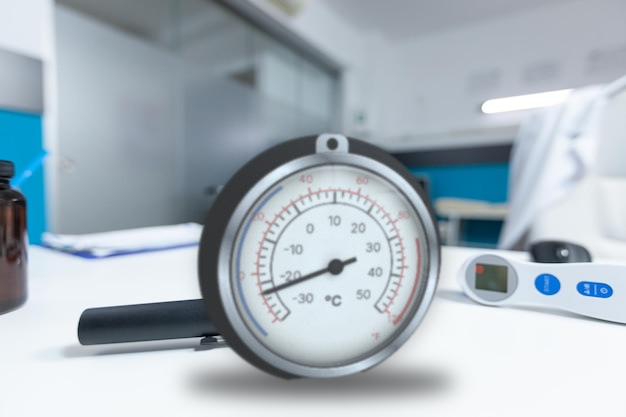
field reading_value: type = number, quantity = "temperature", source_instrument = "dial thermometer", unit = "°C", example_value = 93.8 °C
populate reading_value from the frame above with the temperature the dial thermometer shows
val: -22 °C
